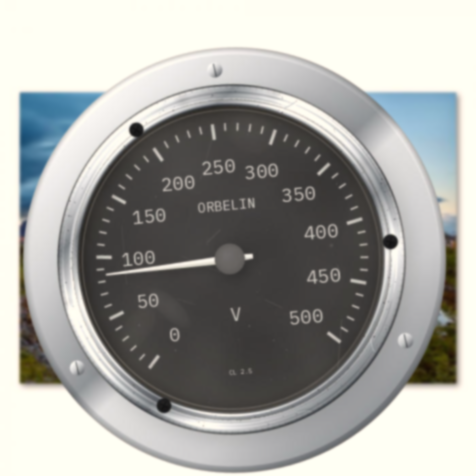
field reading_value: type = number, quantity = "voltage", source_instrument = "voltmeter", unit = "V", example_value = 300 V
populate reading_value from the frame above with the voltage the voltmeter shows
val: 85 V
